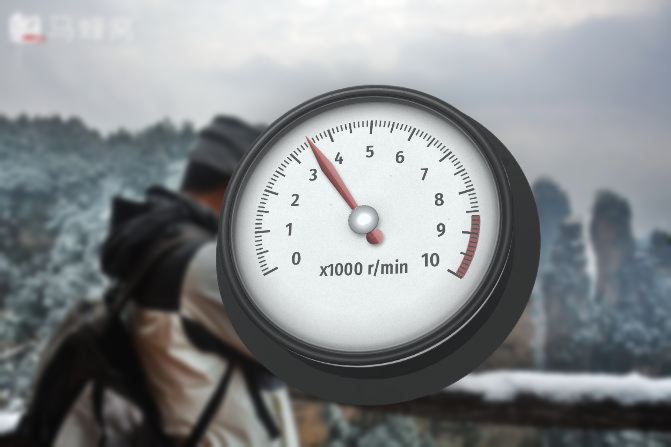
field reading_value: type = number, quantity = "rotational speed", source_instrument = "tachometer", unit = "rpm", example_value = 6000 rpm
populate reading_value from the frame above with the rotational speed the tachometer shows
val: 3500 rpm
